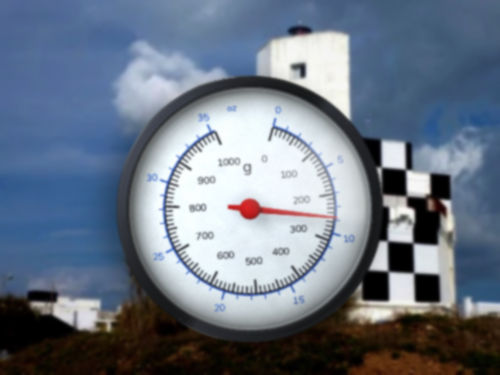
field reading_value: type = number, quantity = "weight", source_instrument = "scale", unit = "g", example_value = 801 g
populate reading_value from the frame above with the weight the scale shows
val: 250 g
